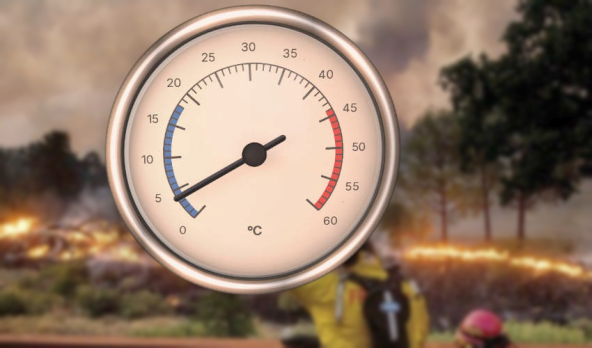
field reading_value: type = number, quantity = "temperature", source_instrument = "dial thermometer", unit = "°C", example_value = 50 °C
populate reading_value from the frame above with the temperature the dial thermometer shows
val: 4 °C
